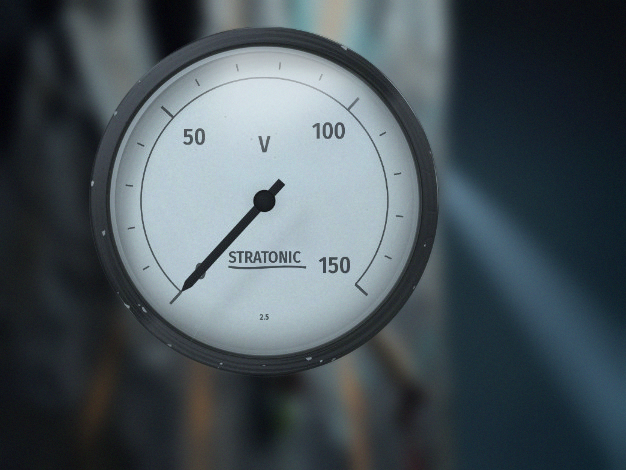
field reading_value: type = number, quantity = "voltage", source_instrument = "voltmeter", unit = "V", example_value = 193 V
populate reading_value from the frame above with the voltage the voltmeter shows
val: 0 V
